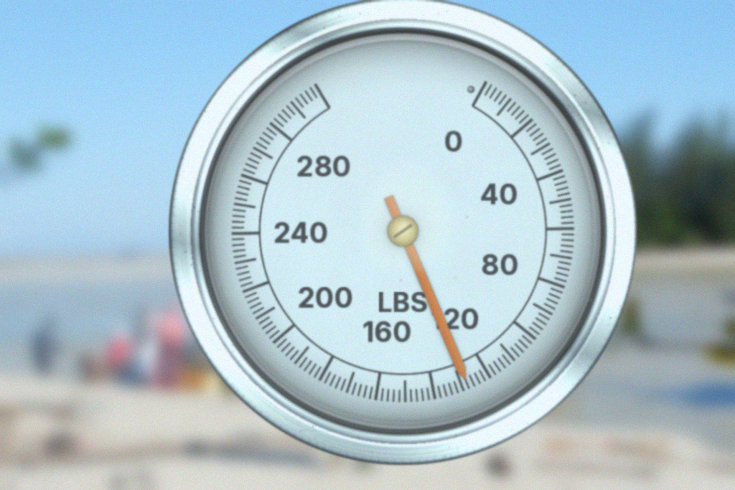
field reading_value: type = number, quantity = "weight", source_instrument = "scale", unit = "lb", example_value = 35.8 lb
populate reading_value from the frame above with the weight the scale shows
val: 128 lb
